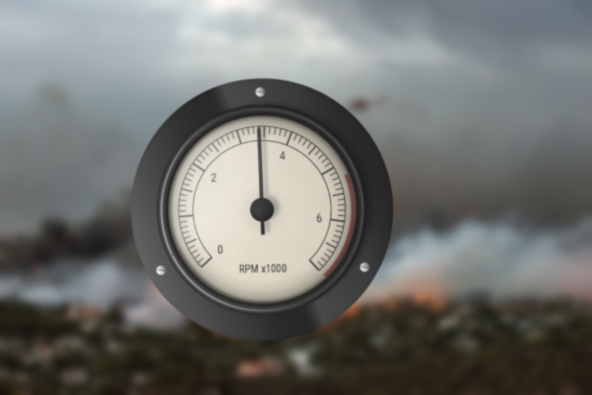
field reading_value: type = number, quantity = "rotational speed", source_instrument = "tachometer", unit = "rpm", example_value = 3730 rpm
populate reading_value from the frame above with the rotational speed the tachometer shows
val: 3400 rpm
